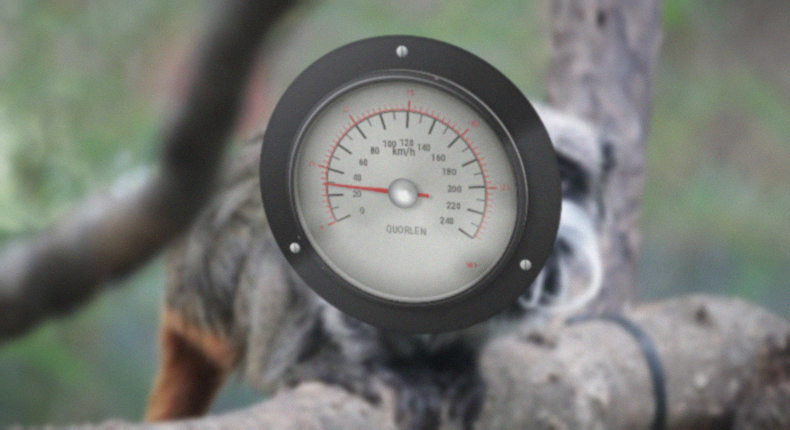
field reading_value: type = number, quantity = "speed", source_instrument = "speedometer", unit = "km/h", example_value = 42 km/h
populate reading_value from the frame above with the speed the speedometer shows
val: 30 km/h
